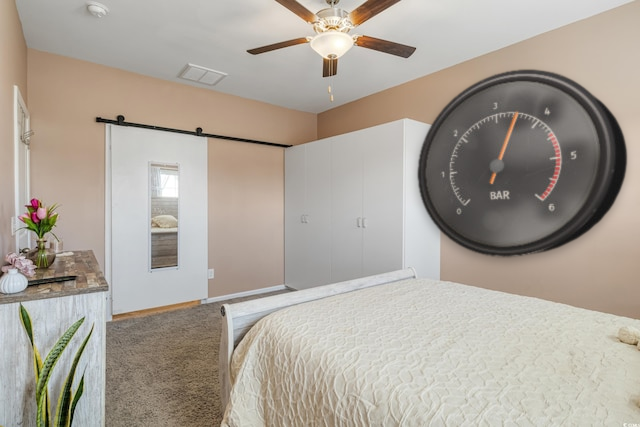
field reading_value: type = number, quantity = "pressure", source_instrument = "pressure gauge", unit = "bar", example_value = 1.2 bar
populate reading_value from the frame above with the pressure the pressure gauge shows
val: 3.5 bar
